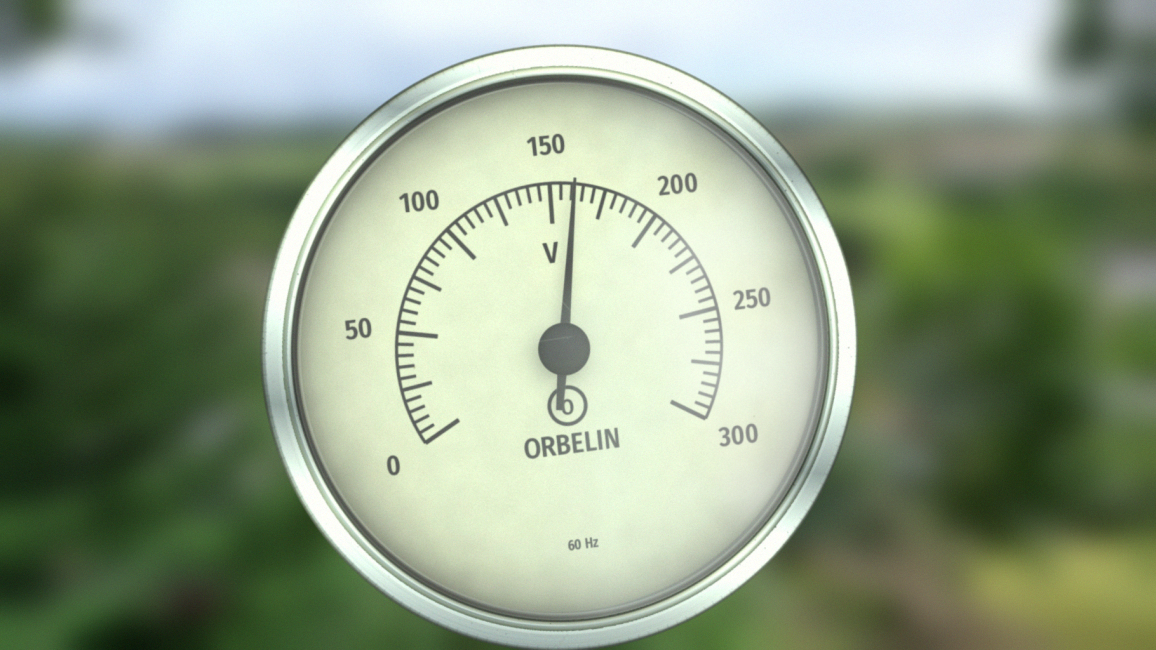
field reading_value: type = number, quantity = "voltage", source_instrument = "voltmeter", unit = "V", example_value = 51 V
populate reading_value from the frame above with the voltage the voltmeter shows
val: 160 V
